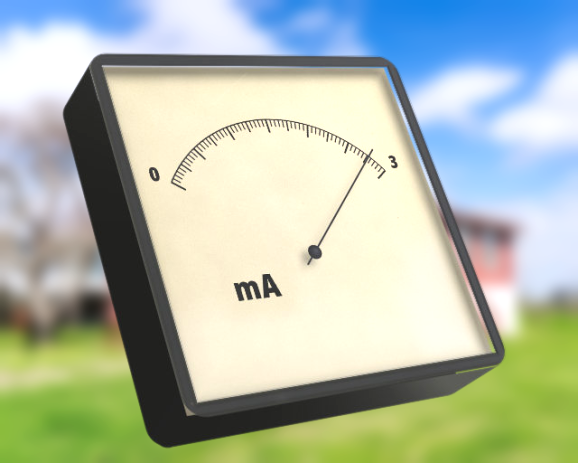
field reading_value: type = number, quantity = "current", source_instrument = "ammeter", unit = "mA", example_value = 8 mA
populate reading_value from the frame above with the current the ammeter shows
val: 2.75 mA
